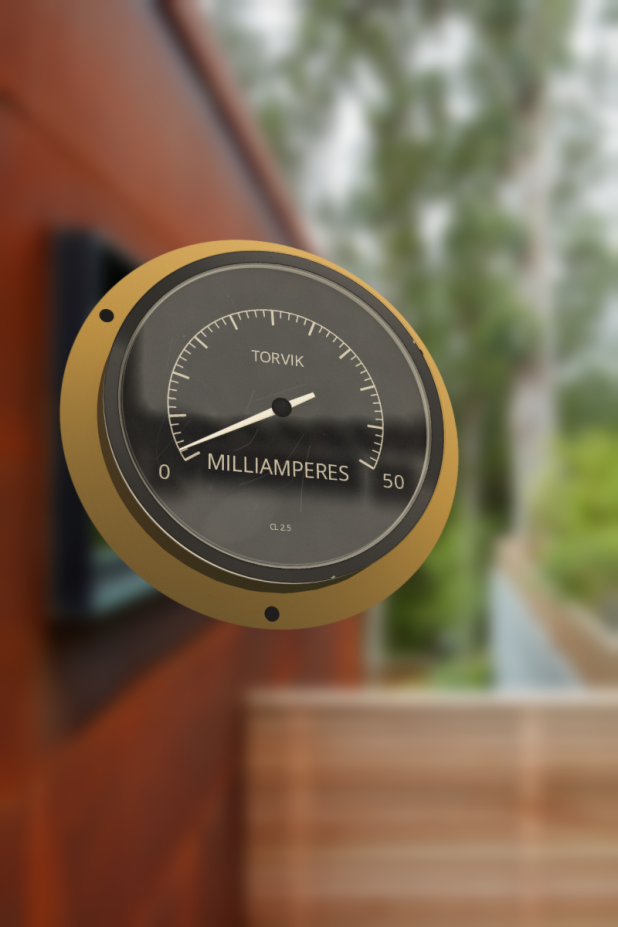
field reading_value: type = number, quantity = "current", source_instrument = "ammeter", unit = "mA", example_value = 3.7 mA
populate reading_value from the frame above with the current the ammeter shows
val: 1 mA
